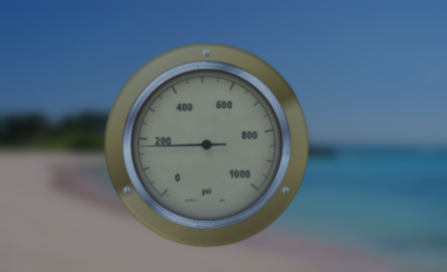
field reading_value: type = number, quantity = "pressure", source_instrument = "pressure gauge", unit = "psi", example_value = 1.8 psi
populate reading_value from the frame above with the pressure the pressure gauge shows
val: 175 psi
